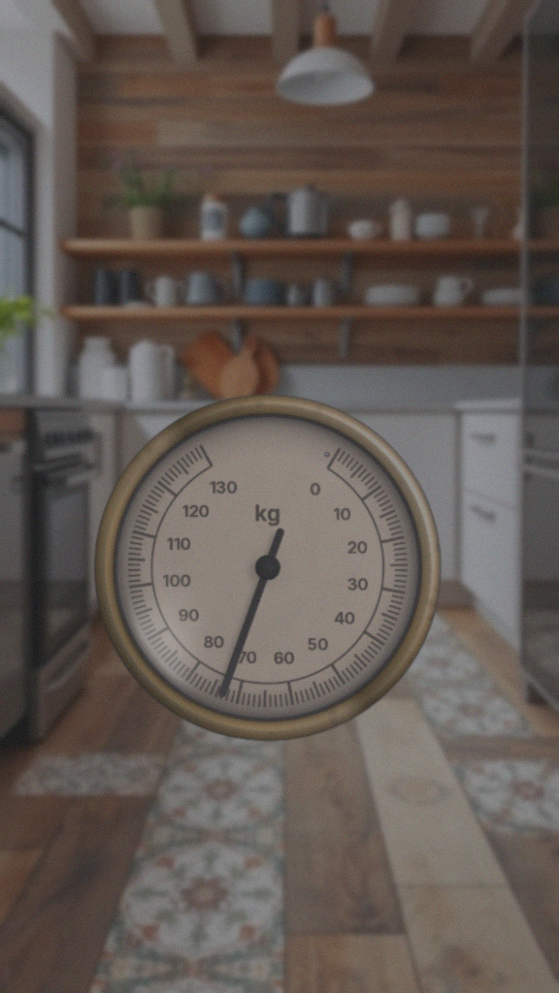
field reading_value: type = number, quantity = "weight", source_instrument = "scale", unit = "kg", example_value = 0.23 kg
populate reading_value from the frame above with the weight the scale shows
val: 73 kg
